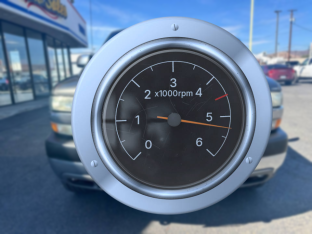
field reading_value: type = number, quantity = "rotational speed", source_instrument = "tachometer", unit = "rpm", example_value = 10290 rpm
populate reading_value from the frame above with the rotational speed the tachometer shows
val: 5250 rpm
